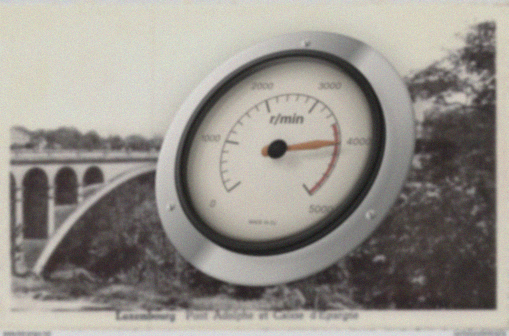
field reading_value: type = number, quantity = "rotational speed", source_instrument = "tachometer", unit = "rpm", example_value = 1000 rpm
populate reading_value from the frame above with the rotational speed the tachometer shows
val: 4000 rpm
